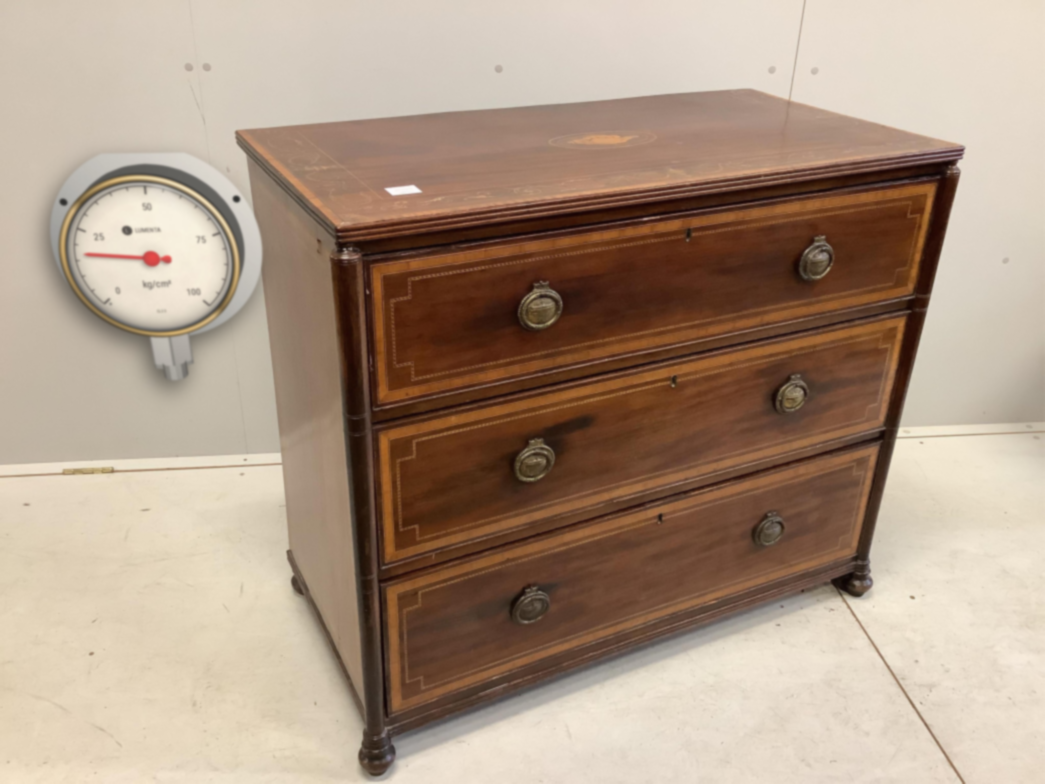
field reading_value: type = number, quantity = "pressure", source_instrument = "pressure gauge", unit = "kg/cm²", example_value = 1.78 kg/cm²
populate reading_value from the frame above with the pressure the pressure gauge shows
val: 17.5 kg/cm²
